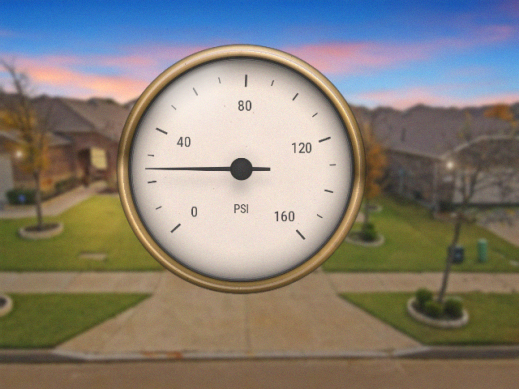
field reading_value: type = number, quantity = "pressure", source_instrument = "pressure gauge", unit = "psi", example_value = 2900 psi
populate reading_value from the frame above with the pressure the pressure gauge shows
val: 25 psi
